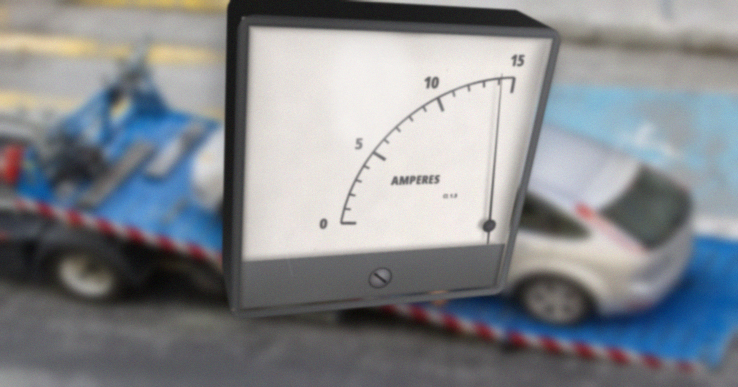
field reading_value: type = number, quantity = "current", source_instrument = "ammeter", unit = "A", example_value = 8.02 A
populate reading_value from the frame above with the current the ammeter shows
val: 14 A
